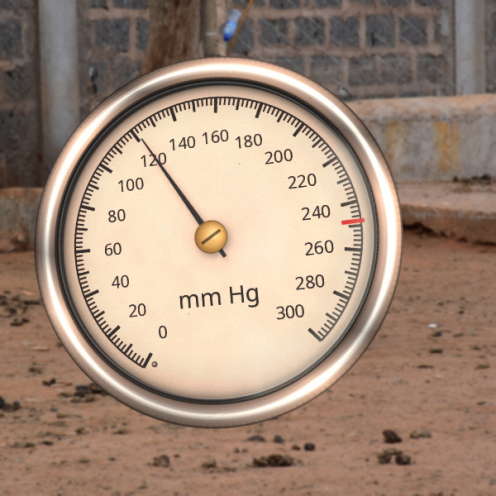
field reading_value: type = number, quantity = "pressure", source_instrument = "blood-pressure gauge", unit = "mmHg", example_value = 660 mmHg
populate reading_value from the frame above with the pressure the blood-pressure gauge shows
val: 122 mmHg
